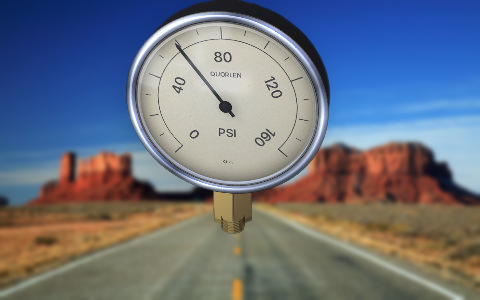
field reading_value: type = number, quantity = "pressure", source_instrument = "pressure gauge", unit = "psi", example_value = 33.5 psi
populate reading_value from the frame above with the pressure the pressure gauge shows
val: 60 psi
